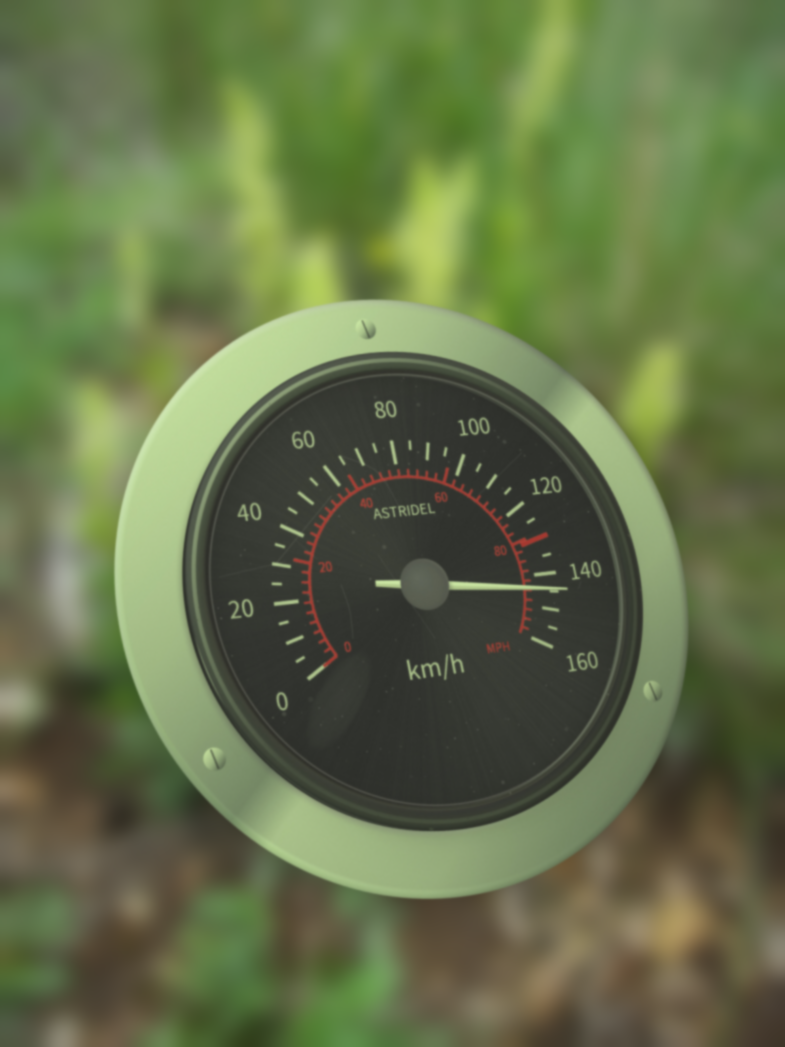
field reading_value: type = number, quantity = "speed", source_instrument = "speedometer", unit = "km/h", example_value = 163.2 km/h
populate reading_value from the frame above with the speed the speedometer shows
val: 145 km/h
